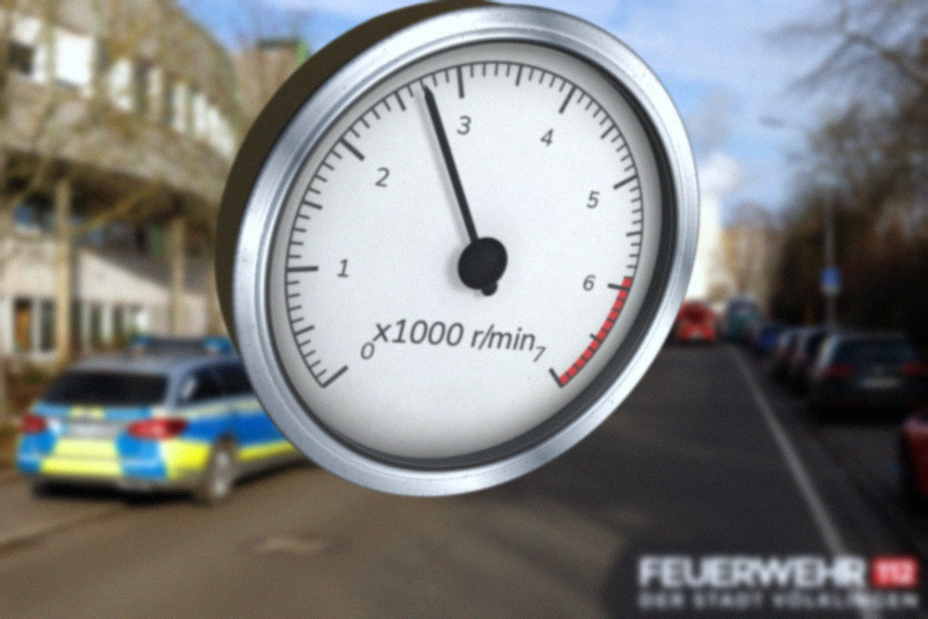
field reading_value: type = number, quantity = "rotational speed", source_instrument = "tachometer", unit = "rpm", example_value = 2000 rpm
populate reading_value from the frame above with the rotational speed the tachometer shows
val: 2700 rpm
